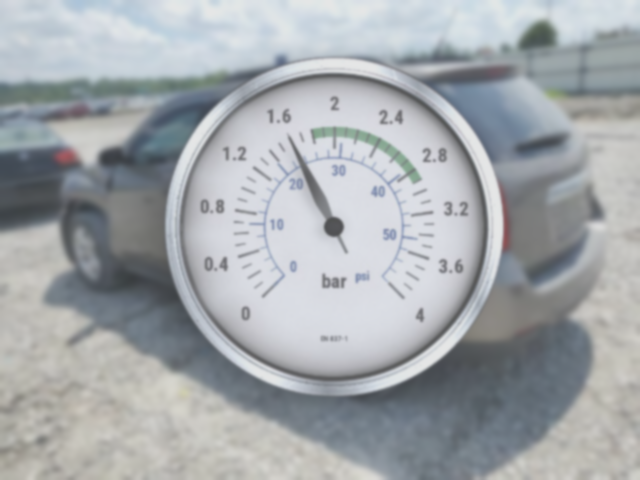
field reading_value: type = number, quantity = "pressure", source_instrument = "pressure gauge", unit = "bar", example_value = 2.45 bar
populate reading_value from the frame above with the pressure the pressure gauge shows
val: 1.6 bar
